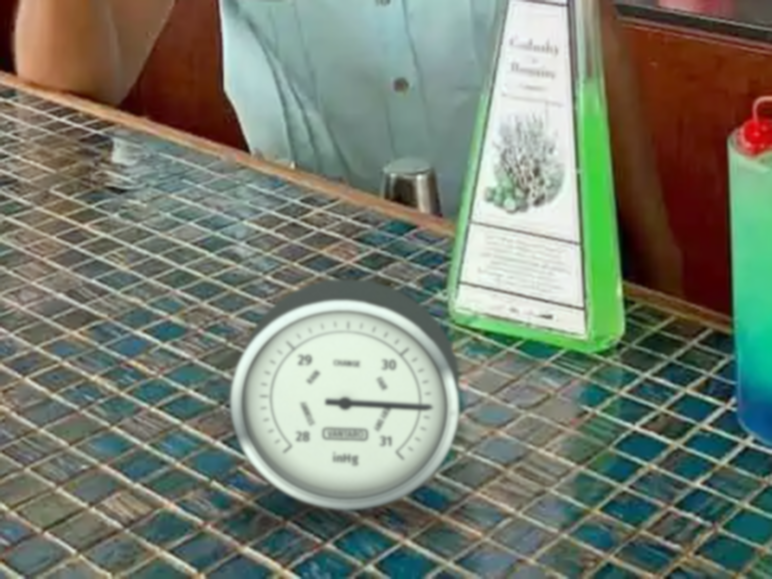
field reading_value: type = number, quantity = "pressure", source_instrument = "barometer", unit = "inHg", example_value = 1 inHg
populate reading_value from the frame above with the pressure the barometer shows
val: 30.5 inHg
